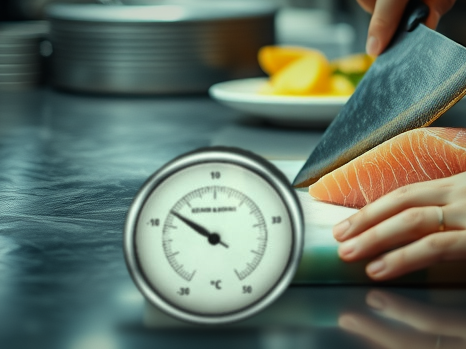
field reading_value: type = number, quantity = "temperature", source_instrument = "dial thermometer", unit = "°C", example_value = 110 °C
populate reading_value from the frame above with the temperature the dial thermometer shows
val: -5 °C
